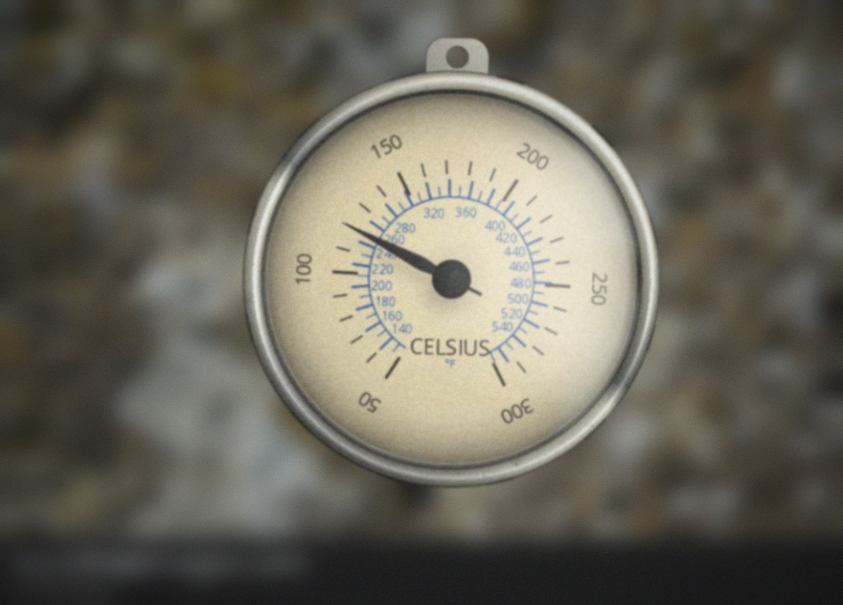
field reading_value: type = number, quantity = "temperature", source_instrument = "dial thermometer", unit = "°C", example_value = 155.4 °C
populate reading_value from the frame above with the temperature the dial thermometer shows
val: 120 °C
